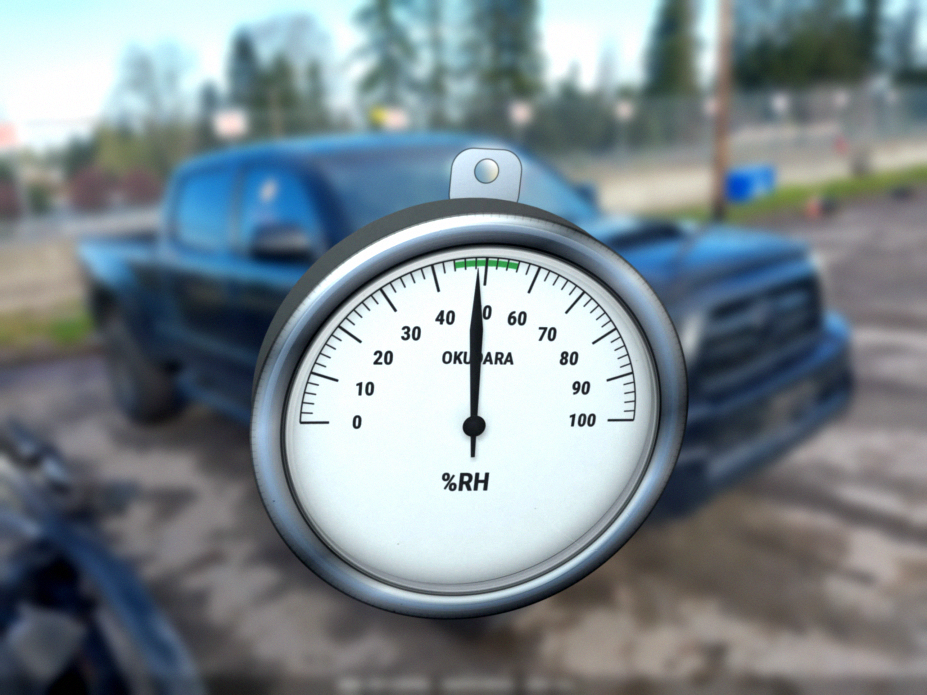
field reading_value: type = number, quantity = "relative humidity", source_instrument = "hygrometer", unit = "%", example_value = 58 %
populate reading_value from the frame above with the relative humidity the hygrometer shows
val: 48 %
